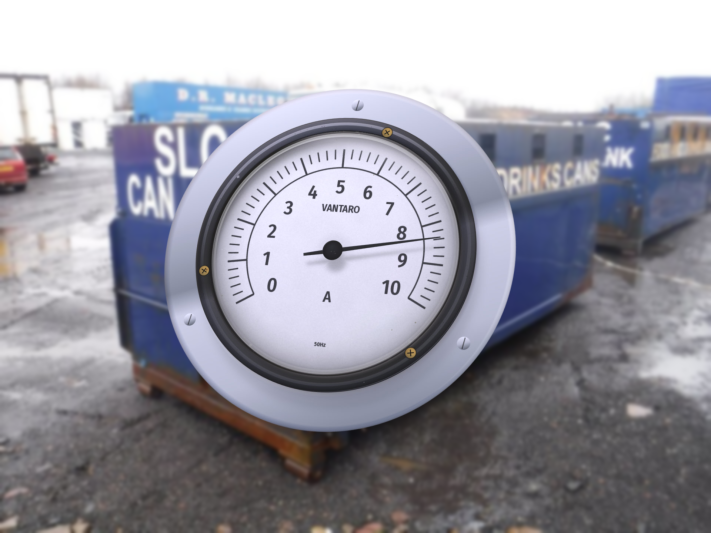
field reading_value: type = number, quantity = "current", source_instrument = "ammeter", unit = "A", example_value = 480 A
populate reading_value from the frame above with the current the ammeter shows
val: 8.4 A
